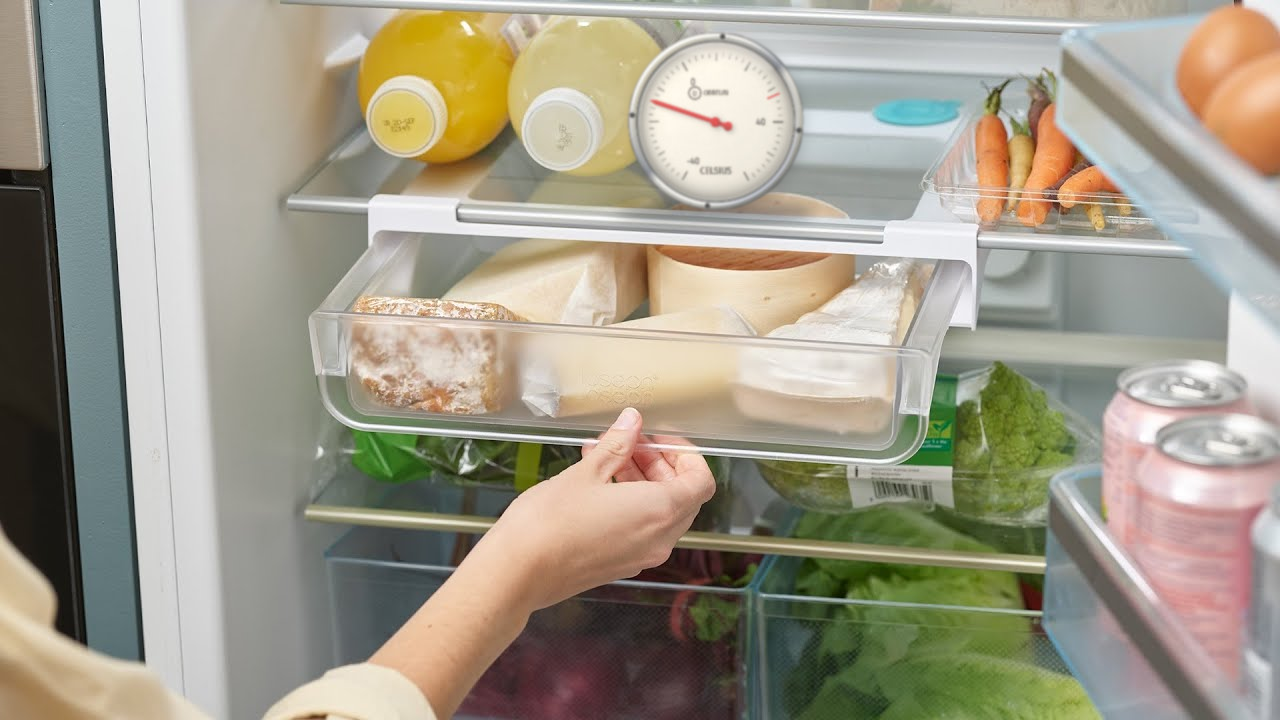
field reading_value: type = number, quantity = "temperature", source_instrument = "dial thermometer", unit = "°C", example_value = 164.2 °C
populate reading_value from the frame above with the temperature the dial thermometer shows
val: -14 °C
